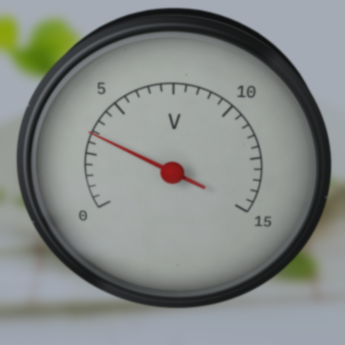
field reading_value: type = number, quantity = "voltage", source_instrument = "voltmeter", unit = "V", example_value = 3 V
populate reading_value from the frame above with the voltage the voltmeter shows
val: 3.5 V
